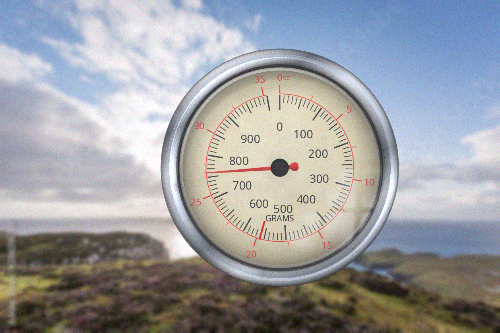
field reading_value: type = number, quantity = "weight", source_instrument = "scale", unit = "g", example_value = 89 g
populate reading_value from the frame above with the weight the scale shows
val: 760 g
